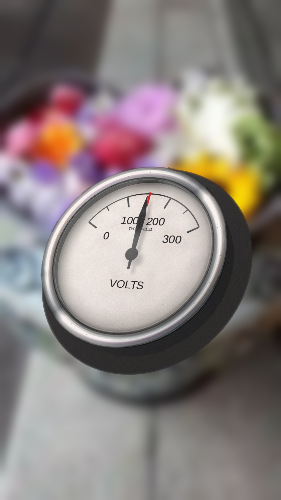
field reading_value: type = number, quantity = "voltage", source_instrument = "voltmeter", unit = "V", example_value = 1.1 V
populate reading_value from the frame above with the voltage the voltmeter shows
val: 150 V
